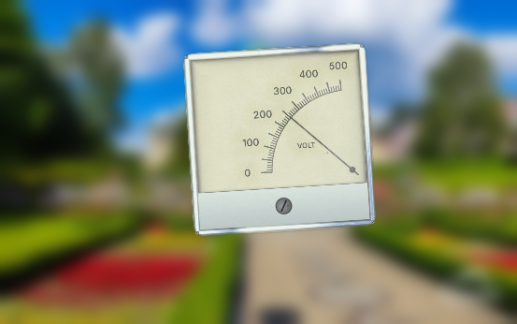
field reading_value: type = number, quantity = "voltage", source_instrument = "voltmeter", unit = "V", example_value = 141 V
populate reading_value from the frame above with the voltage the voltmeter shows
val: 250 V
